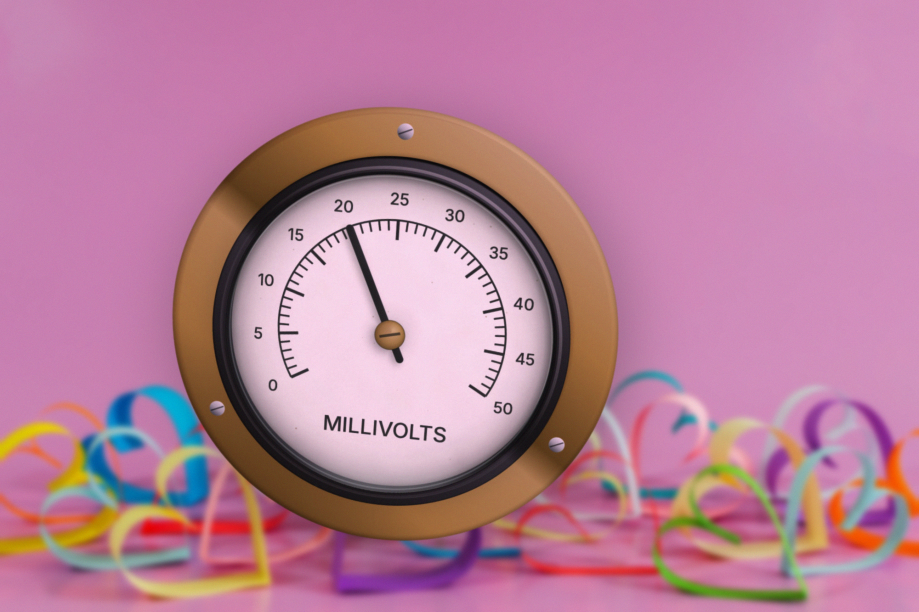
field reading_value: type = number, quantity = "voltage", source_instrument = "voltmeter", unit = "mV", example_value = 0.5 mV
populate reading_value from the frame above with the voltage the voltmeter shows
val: 20 mV
